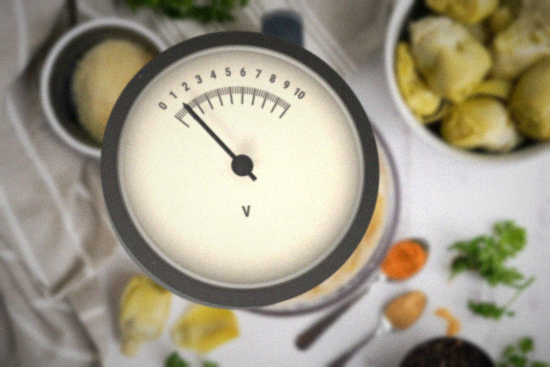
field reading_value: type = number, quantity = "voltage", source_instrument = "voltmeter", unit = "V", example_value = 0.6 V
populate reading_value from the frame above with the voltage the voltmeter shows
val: 1 V
